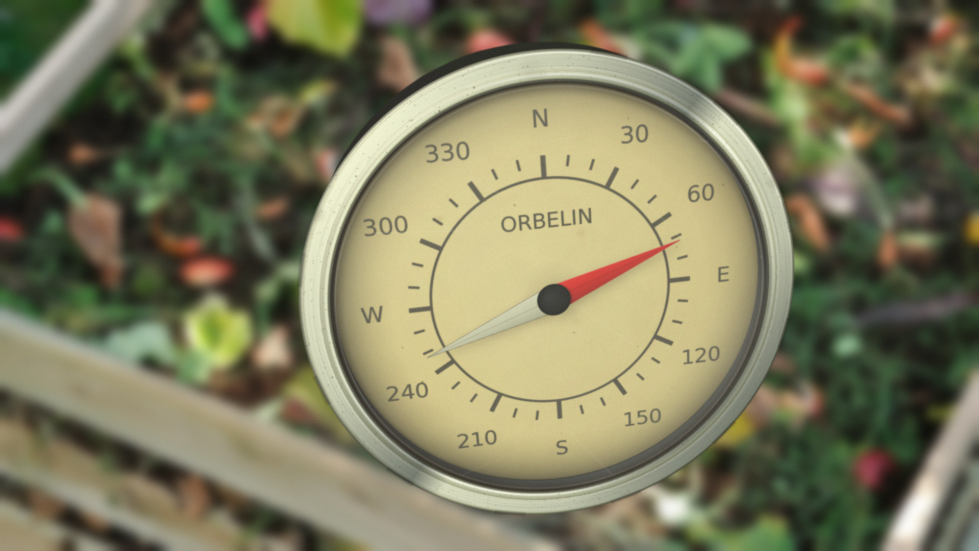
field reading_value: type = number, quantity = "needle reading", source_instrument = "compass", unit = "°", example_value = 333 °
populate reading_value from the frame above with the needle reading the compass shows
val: 70 °
